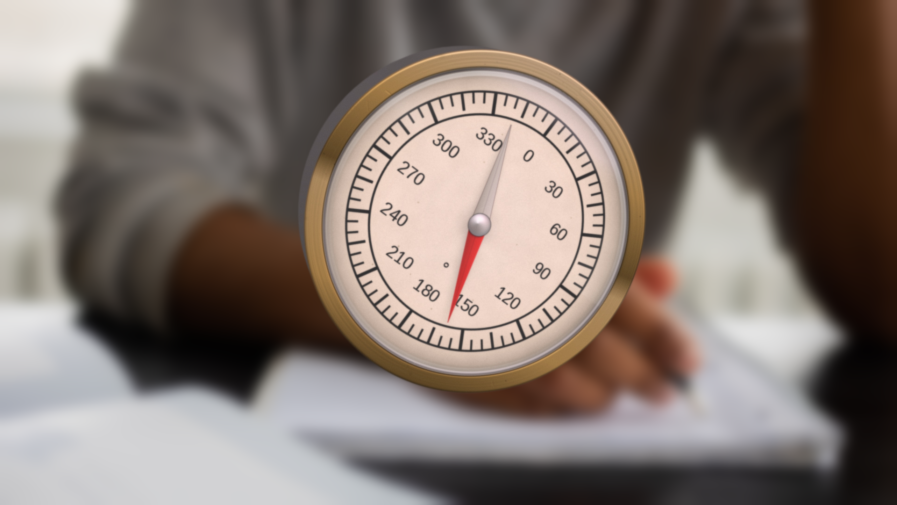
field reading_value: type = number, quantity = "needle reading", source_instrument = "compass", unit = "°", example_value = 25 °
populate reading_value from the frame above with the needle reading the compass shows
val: 160 °
